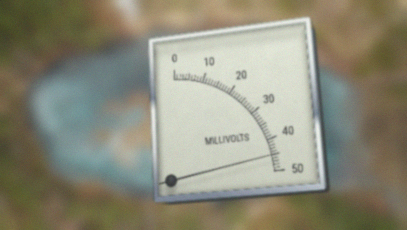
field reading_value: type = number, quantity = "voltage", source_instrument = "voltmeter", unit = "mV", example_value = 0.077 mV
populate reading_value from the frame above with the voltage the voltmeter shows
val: 45 mV
